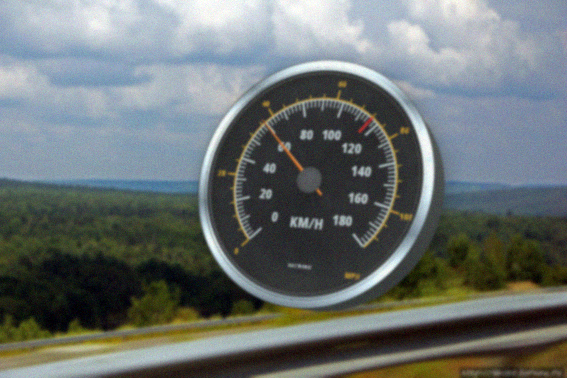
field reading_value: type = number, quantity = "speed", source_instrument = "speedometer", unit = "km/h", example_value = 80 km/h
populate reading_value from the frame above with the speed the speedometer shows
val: 60 km/h
